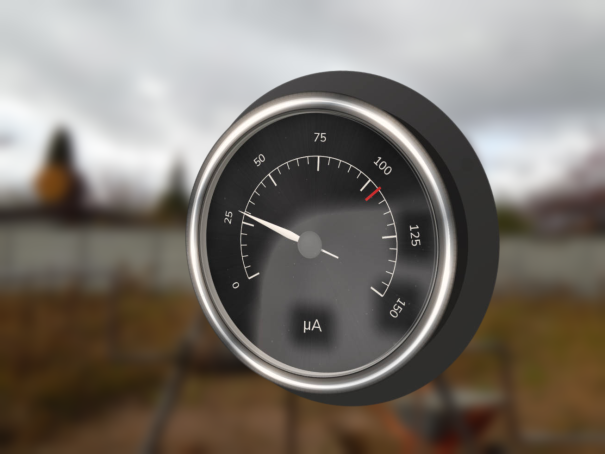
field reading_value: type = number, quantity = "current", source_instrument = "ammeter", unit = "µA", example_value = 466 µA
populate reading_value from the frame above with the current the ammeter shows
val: 30 µA
